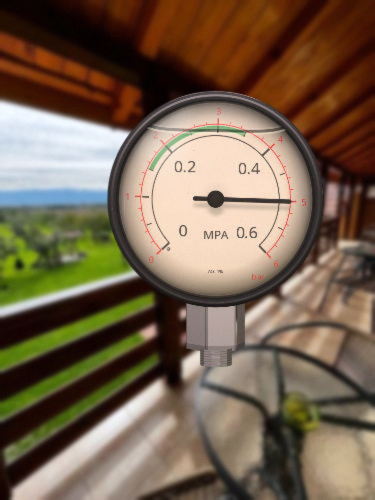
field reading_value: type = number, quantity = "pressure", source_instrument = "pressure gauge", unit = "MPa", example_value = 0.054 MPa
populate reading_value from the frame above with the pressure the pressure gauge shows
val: 0.5 MPa
